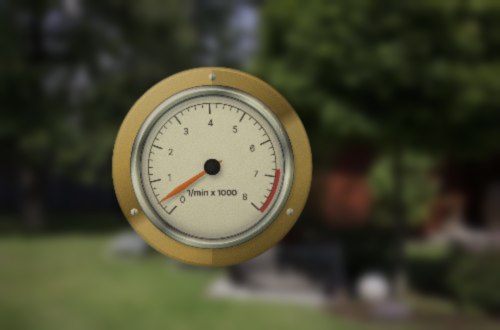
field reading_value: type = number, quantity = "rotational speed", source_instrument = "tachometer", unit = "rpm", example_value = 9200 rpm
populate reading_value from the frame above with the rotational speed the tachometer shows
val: 400 rpm
